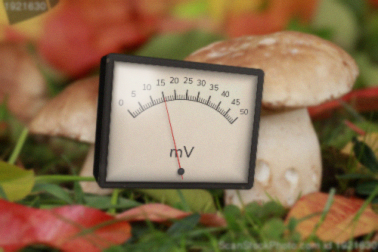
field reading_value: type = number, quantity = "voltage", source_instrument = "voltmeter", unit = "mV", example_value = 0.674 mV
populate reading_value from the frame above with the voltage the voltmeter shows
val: 15 mV
